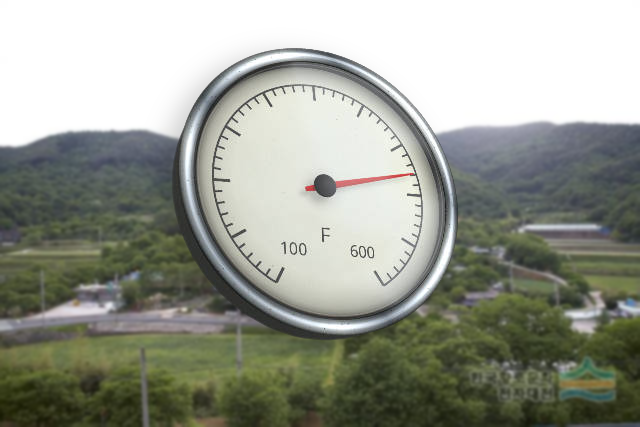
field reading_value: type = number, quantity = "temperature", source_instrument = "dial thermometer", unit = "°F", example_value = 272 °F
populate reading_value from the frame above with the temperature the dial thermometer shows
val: 480 °F
